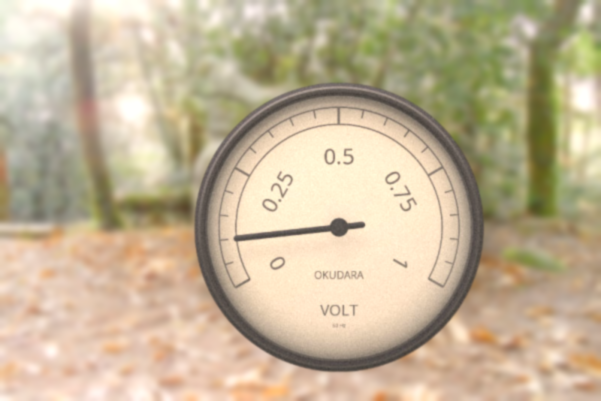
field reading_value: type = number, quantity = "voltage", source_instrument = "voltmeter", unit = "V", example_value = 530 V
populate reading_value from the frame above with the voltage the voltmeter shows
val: 0.1 V
